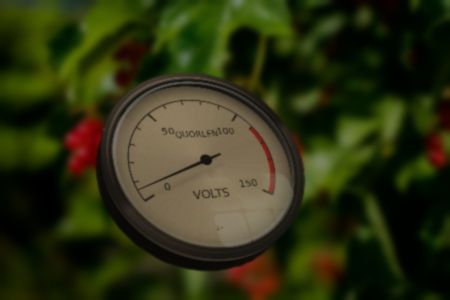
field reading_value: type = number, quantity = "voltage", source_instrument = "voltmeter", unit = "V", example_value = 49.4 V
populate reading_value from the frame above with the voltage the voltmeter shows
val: 5 V
